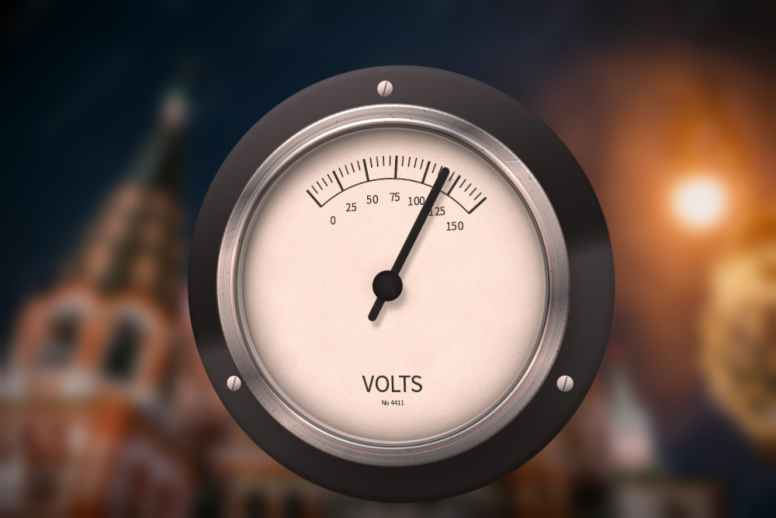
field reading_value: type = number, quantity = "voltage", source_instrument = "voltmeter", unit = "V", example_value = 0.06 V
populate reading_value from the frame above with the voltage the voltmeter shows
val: 115 V
